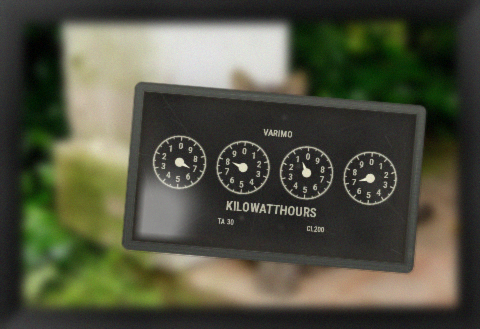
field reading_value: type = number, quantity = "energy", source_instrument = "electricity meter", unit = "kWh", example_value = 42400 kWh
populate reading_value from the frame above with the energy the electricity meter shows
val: 6807 kWh
